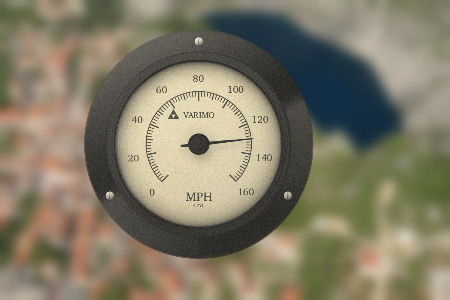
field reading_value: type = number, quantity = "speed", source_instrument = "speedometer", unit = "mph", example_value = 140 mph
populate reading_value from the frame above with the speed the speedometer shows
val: 130 mph
